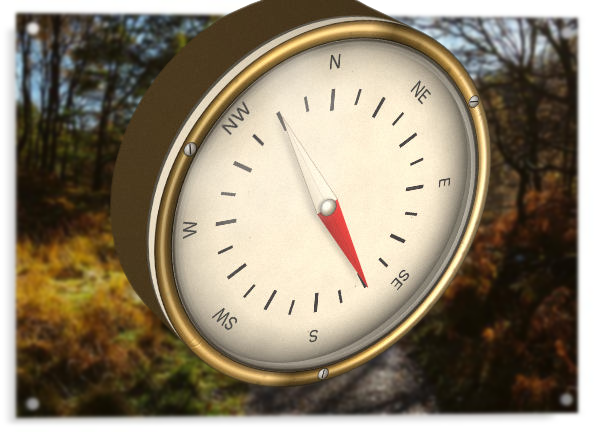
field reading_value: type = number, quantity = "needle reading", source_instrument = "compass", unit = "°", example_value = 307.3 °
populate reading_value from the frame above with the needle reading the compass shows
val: 150 °
